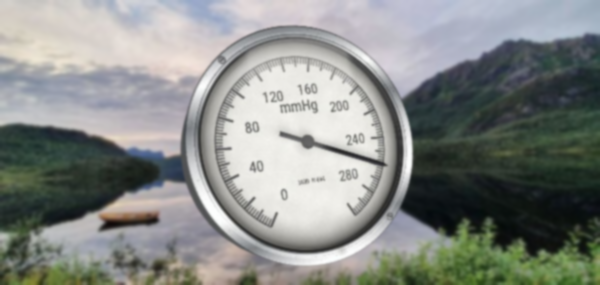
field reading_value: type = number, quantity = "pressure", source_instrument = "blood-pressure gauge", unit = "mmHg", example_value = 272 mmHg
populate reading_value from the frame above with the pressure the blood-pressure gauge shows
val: 260 mmHg
